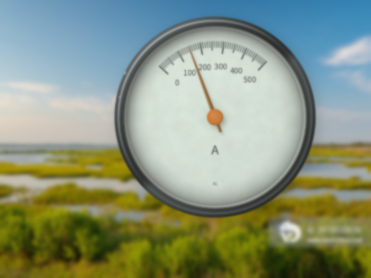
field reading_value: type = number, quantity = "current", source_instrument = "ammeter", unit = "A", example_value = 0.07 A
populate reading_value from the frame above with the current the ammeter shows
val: 150 A
